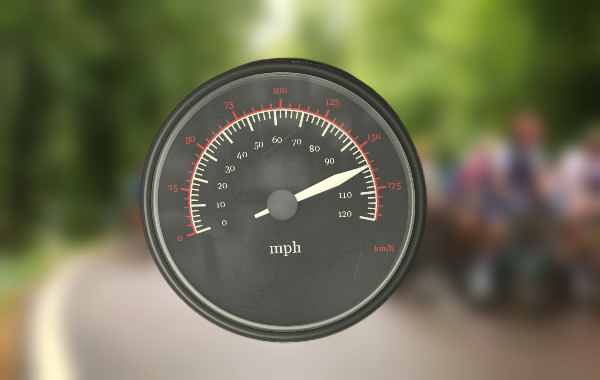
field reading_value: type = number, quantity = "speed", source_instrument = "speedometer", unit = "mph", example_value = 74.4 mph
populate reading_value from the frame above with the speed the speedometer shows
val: 100 mph
